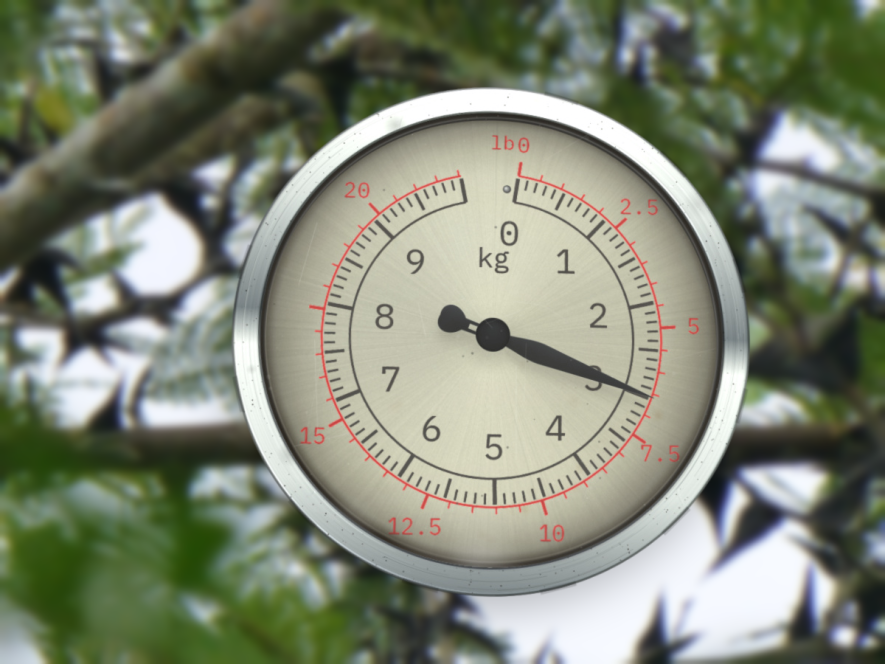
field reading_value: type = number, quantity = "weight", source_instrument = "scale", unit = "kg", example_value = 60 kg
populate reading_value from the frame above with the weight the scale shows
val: 3 kg
